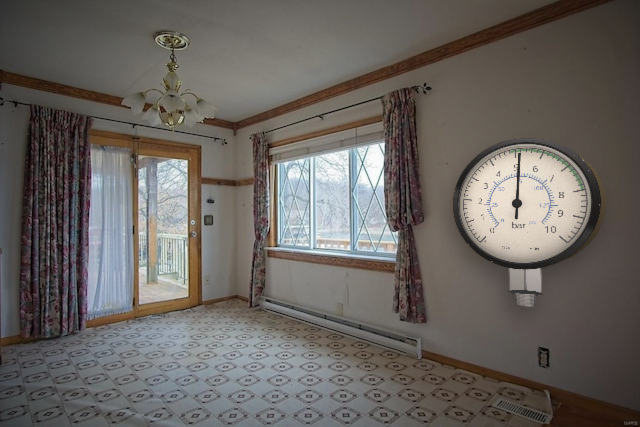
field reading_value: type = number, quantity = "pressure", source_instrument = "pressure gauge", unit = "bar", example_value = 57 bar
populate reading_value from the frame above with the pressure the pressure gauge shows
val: 5.2 bar
